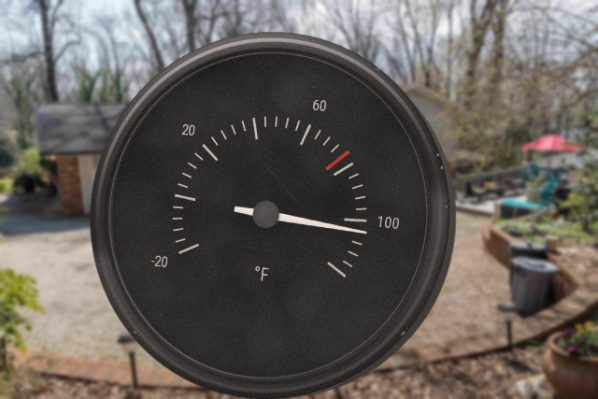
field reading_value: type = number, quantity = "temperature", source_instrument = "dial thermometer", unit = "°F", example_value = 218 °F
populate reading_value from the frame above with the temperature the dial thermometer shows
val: 104 °F
